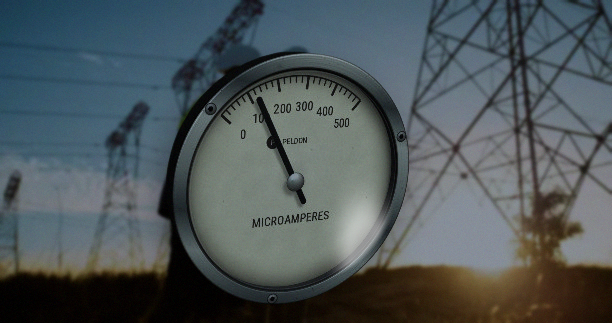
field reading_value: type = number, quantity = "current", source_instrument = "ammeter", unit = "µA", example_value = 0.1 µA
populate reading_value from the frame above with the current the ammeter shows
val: 120 µA
